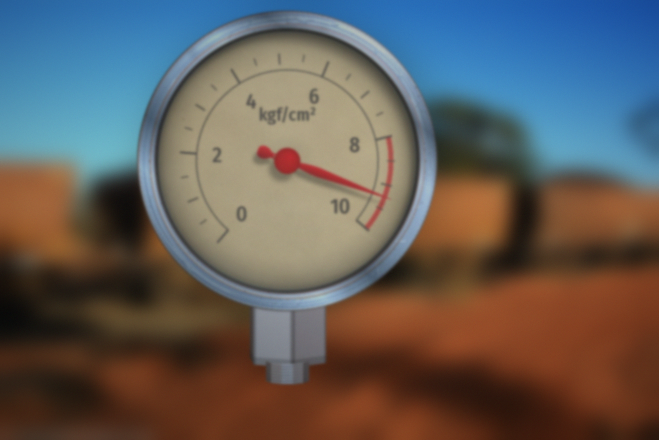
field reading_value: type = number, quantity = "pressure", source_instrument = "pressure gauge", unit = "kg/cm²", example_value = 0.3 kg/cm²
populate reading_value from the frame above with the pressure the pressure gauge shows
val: 9.25 kg/cm²
